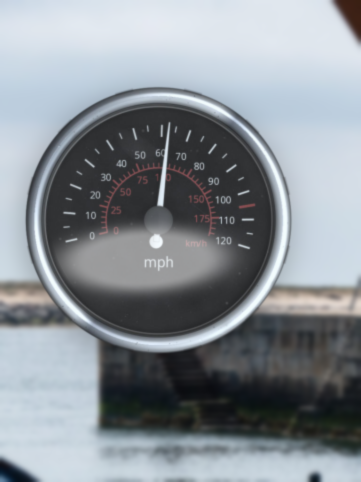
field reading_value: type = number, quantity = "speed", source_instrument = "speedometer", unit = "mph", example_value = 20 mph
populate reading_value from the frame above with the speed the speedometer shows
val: 62.5 mph
